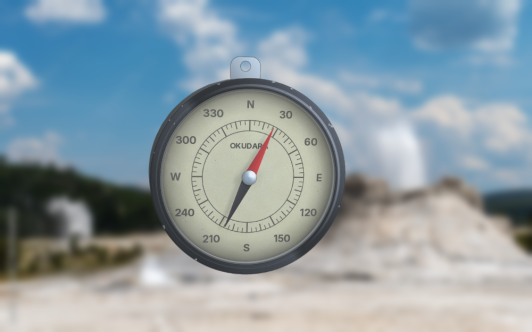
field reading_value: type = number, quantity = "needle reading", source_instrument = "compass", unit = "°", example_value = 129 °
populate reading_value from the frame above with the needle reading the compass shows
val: 25 °
